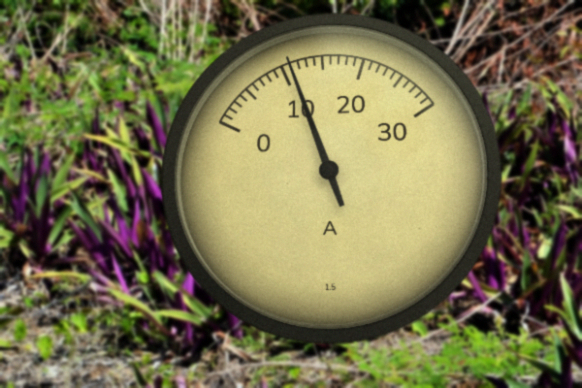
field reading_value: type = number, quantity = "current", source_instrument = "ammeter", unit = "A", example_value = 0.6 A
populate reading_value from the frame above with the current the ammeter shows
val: 11 A
